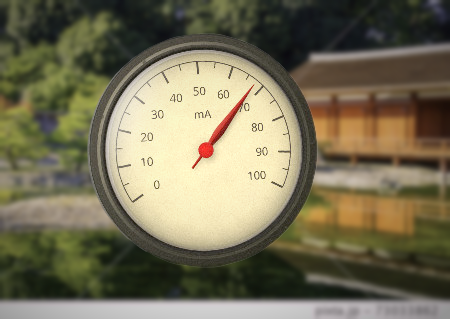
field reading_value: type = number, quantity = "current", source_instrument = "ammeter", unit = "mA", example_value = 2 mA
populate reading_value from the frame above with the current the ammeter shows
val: 67.5 mA
